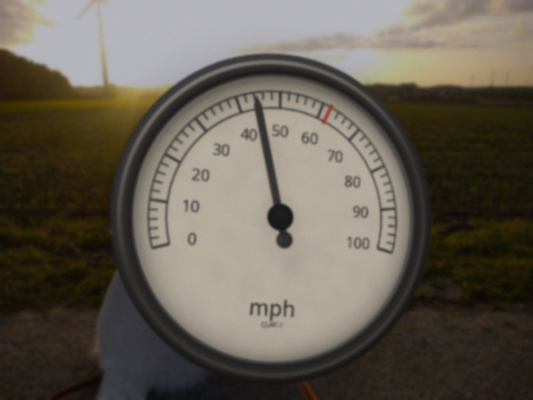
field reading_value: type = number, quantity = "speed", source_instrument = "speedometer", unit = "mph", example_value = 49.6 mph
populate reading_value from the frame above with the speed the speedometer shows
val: 44 mph
